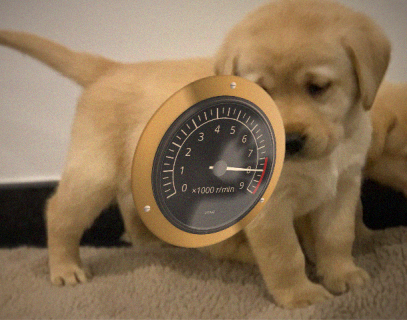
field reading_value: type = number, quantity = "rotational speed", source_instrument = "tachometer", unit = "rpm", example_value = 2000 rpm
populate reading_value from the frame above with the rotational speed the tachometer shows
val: 8000 rpm
